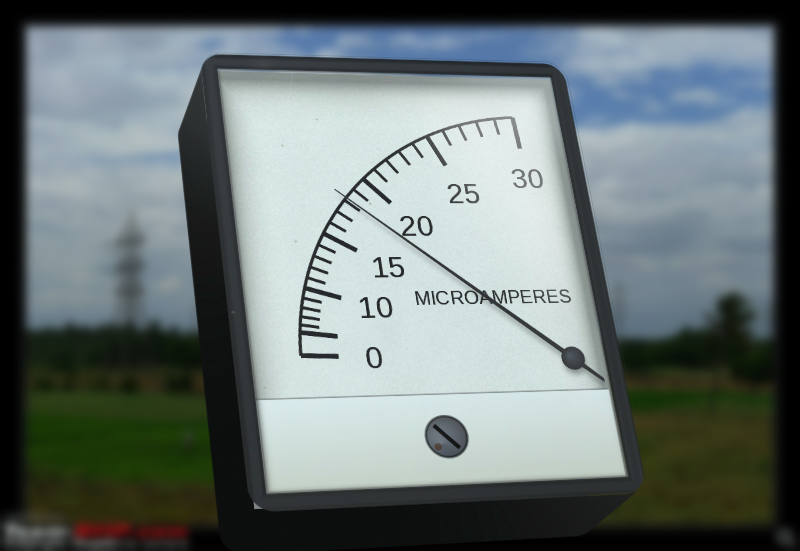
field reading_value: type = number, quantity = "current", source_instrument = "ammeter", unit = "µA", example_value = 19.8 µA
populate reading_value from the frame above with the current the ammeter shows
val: 18 µA
